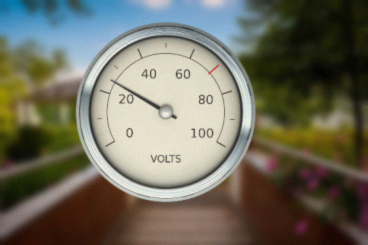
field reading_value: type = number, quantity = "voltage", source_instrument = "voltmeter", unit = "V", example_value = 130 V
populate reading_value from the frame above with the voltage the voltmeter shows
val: 25 V
